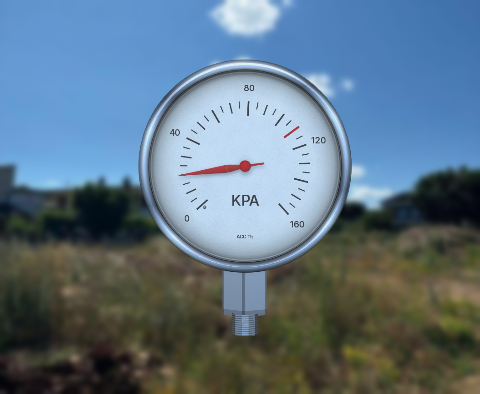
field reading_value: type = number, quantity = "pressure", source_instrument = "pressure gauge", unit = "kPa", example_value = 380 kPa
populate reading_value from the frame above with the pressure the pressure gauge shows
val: 20 kPa
